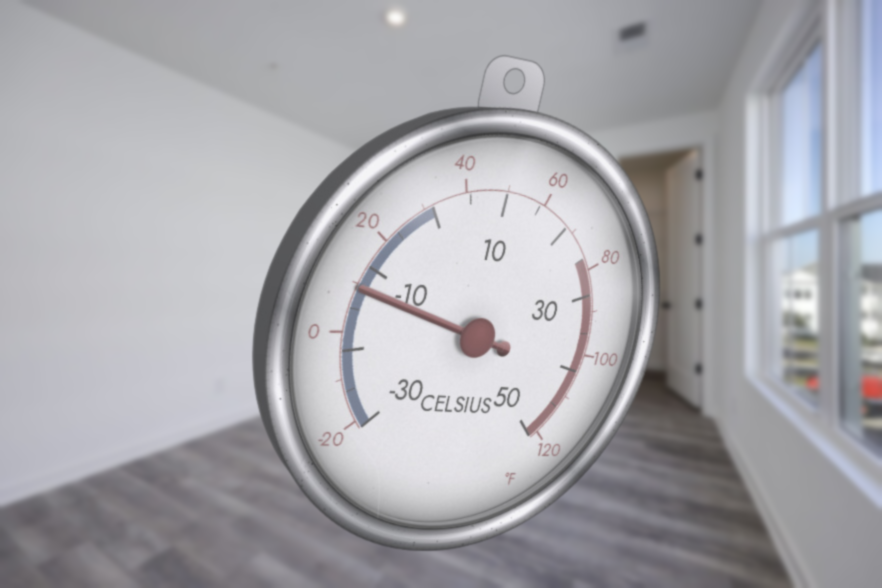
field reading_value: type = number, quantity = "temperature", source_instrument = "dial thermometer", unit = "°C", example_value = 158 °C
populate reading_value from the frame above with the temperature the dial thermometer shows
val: -12.5 °C
